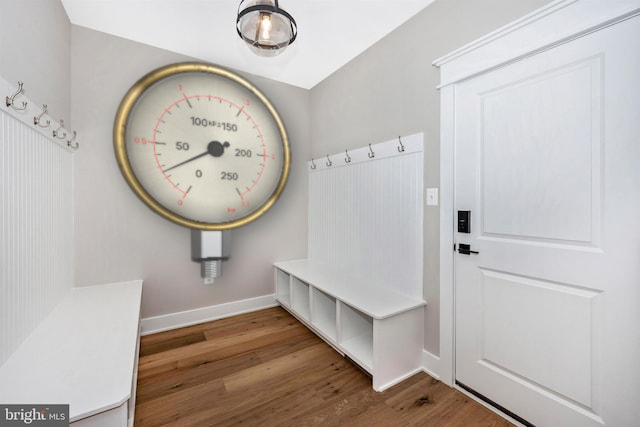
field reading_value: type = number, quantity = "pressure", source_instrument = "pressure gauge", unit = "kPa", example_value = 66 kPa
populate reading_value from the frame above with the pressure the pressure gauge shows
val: 25 kPa
